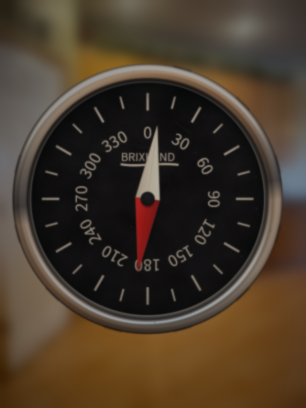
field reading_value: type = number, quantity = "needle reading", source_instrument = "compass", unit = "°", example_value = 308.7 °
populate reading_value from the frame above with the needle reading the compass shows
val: 187.5 °
